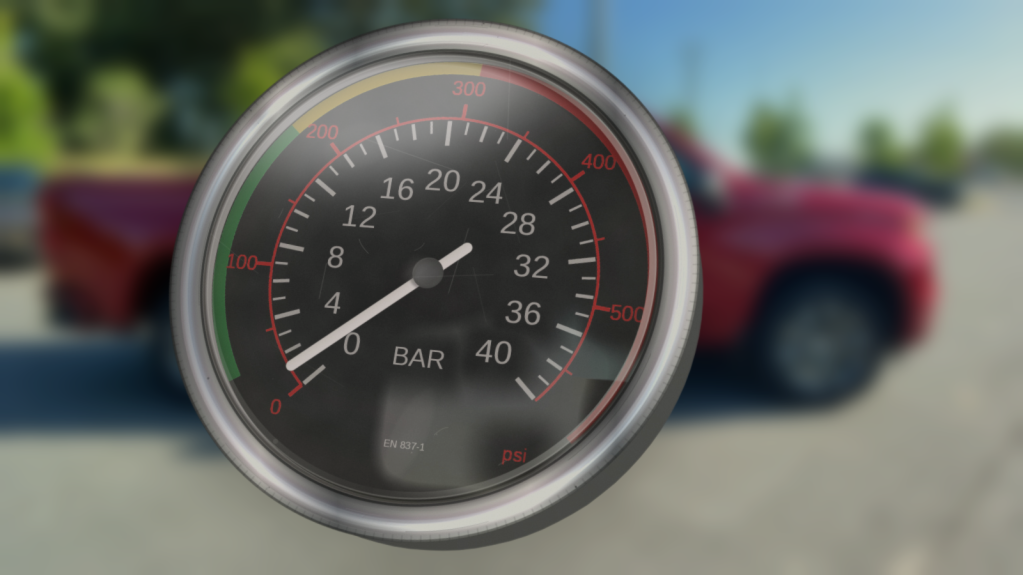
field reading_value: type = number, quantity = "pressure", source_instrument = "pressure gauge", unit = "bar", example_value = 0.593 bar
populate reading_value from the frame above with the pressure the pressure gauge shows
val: 1 bar
